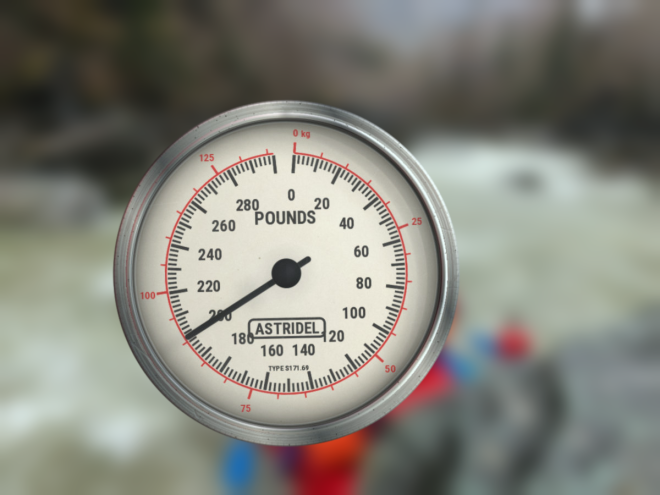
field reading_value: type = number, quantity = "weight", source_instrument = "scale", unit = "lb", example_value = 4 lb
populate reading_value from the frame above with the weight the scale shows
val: 200 lb
